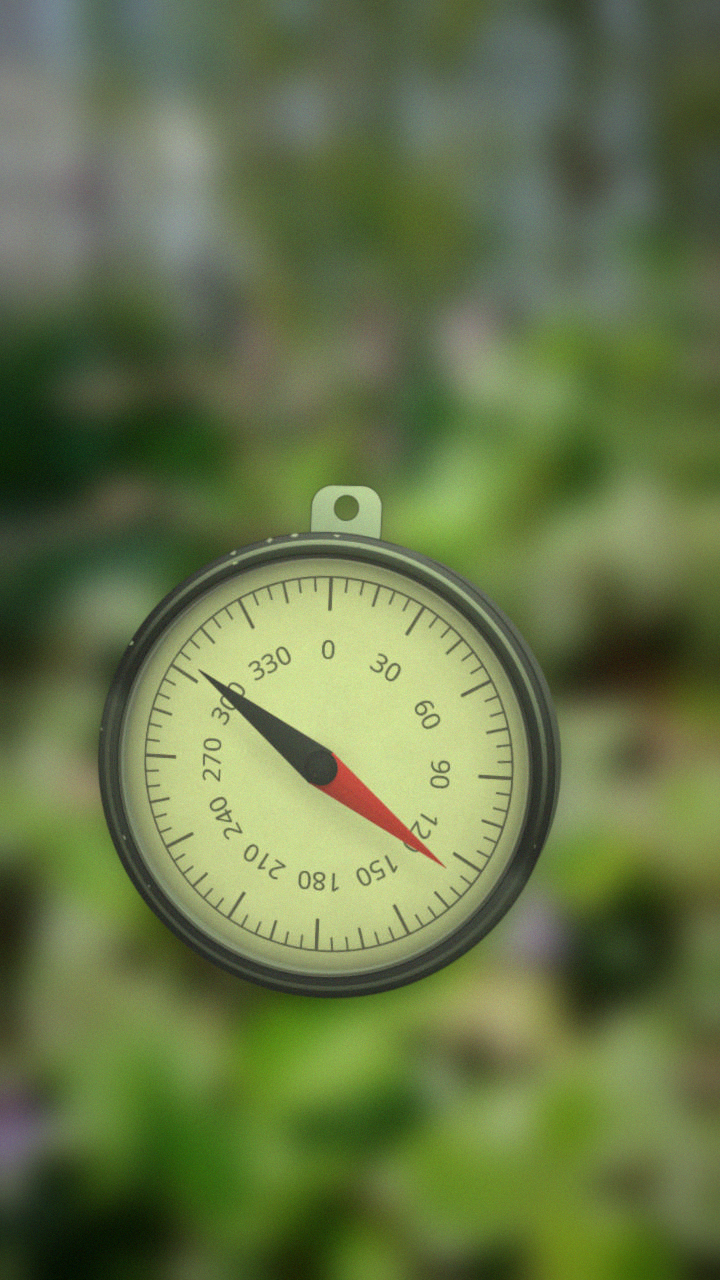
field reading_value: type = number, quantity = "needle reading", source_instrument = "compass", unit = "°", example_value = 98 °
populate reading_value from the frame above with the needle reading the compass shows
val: 125 °
